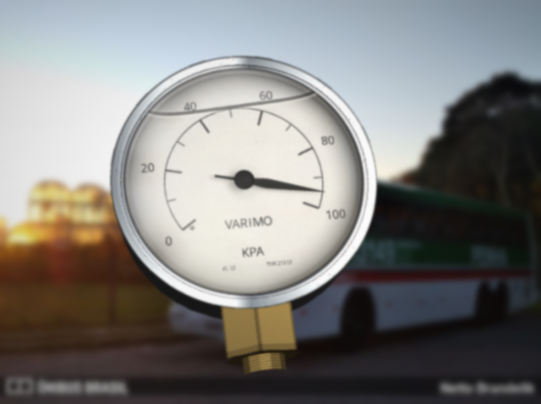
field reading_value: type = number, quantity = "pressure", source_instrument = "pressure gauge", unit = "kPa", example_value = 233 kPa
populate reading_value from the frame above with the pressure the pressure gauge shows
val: 95 kPa
